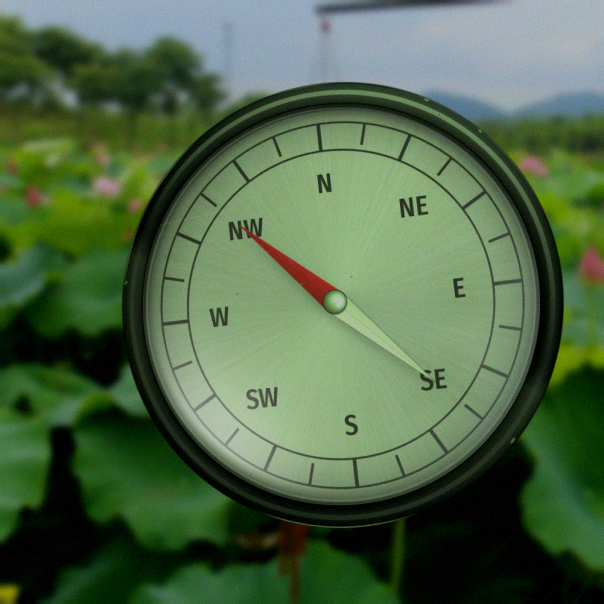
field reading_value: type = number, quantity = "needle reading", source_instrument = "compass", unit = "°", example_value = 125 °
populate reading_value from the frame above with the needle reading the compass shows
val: 315 °
